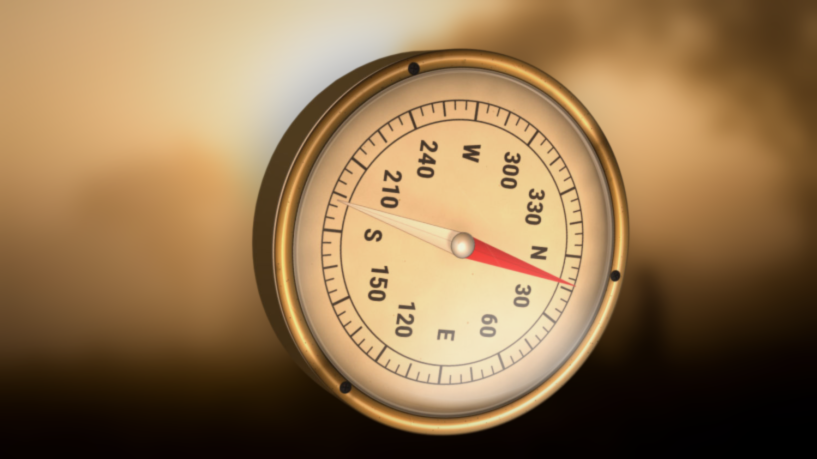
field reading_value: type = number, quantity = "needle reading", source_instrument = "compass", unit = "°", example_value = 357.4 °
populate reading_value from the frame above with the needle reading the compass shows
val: 12.5 °
